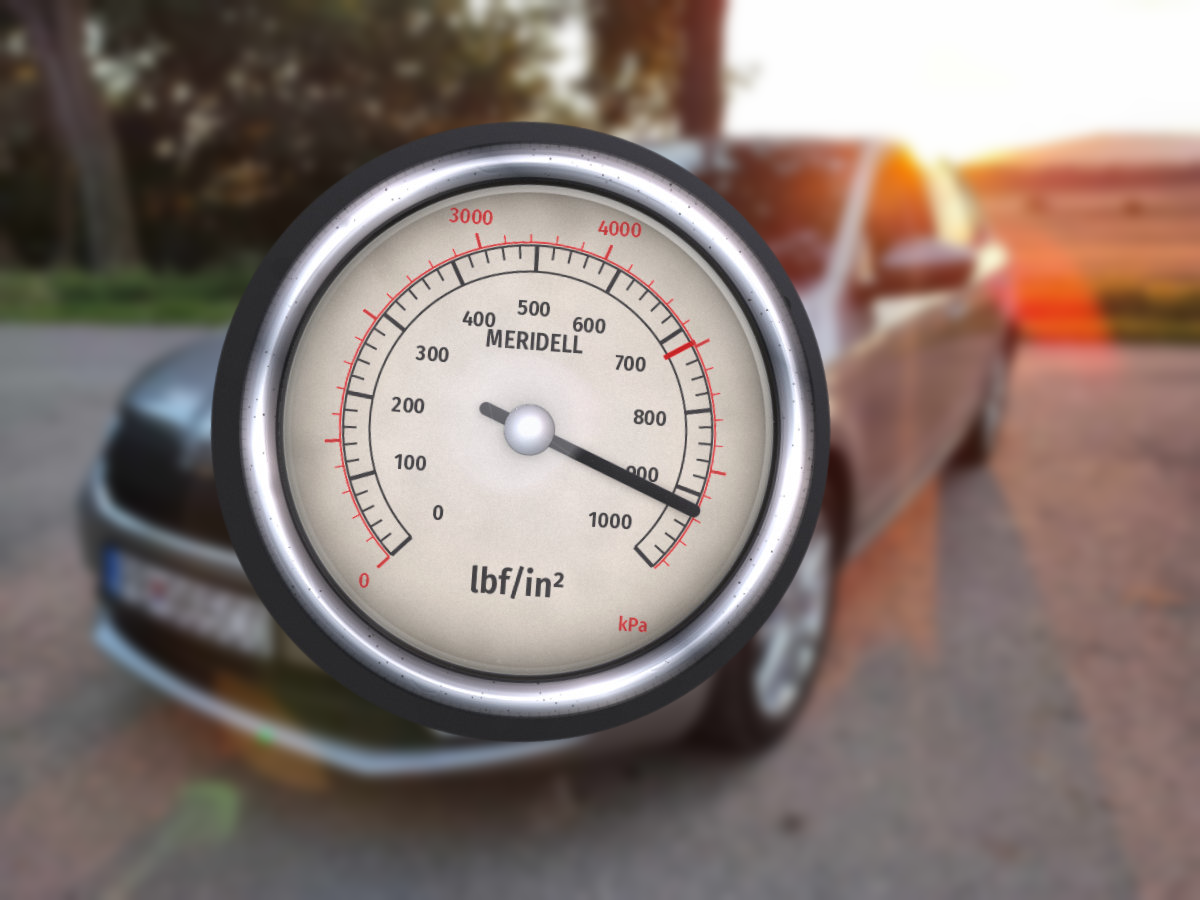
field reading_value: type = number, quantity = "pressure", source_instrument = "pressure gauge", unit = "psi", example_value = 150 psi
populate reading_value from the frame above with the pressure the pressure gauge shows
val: 920 psi
